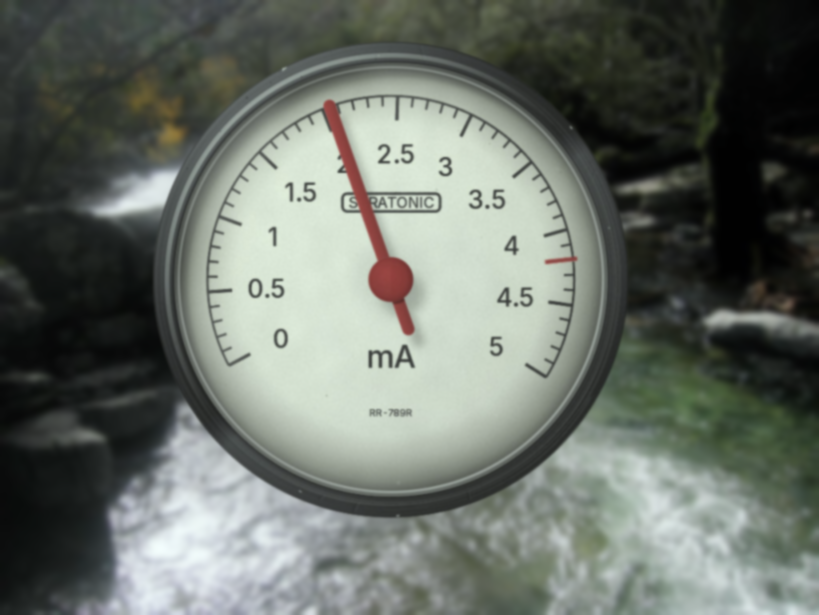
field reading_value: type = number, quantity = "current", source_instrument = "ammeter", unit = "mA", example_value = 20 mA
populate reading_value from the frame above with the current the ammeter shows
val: 2.05 mA
